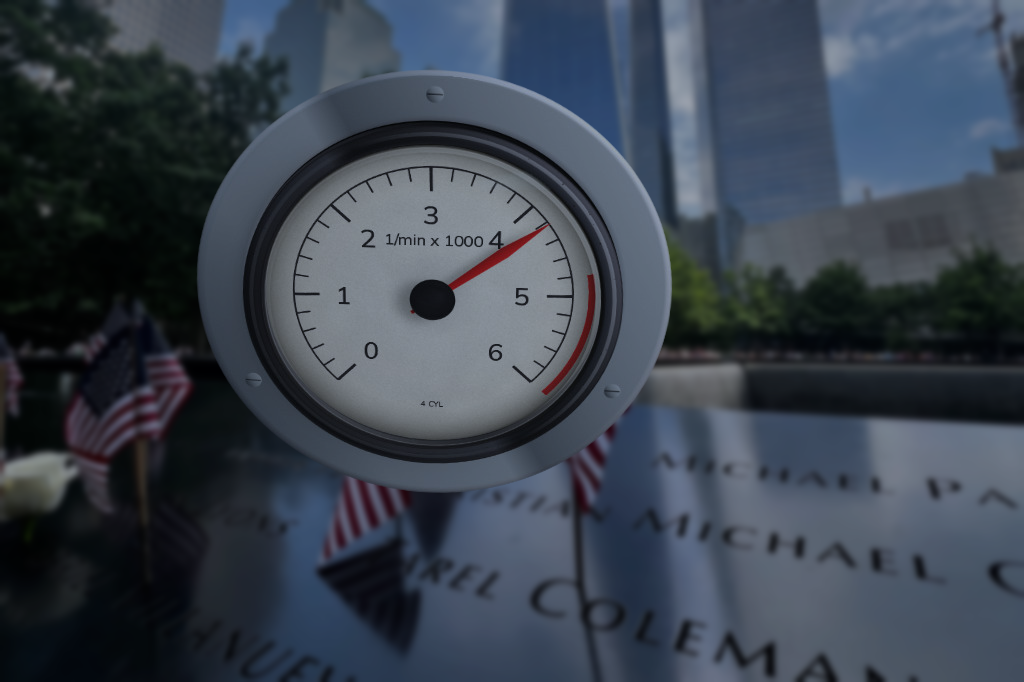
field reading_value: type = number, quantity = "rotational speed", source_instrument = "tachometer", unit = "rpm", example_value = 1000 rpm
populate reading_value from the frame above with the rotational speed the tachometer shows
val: 4200 rpm
